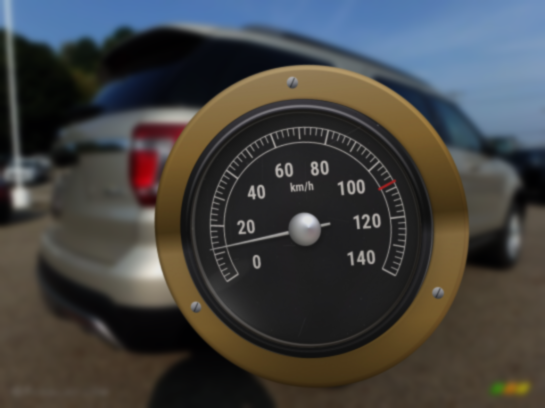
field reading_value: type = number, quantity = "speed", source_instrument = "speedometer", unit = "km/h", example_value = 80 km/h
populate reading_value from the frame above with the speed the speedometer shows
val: 12 km/h
